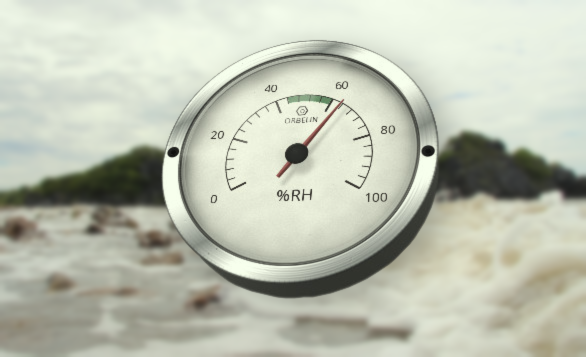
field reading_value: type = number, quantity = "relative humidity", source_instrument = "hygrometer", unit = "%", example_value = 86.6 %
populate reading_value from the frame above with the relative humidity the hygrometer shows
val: 64 %
